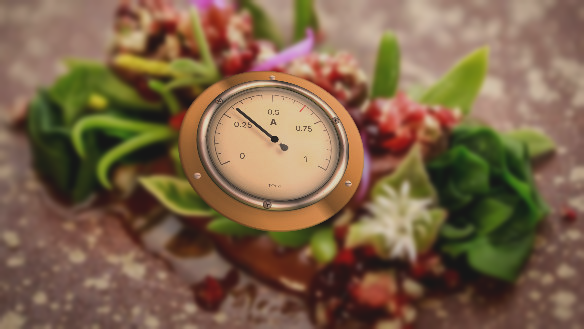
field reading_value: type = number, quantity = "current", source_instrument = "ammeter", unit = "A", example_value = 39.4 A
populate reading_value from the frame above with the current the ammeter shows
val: 0.3 A
